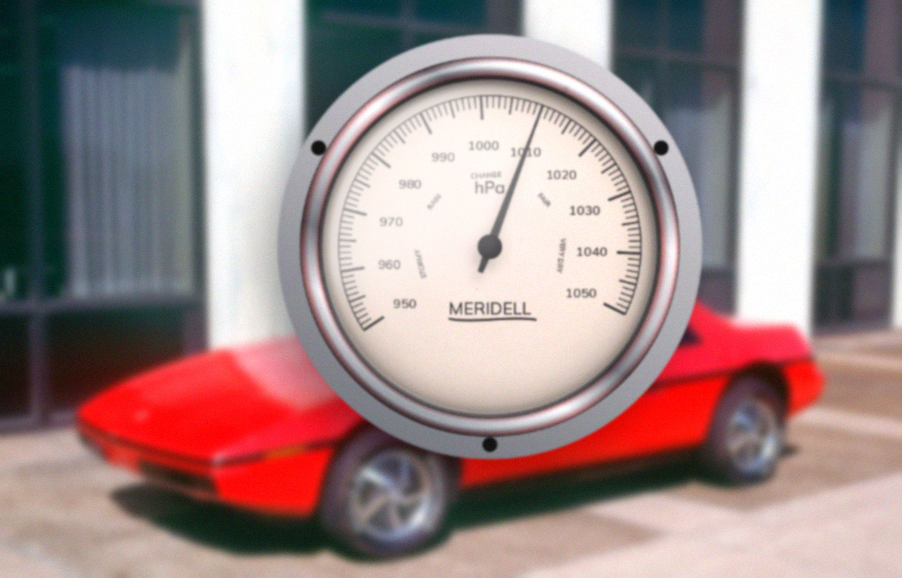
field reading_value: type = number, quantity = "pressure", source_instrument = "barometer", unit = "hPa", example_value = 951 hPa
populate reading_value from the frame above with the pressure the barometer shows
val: 1010 hPa
